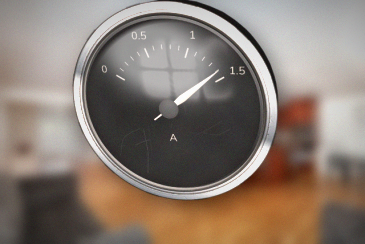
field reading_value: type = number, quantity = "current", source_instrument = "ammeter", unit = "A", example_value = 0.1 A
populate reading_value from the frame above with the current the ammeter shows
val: 1.4 A
